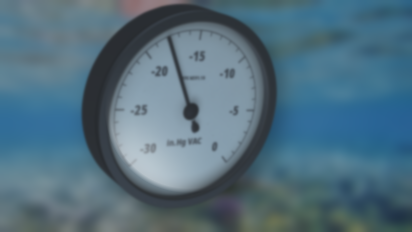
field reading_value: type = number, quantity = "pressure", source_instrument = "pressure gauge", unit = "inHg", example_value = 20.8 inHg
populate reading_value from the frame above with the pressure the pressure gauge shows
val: -18 inHg
